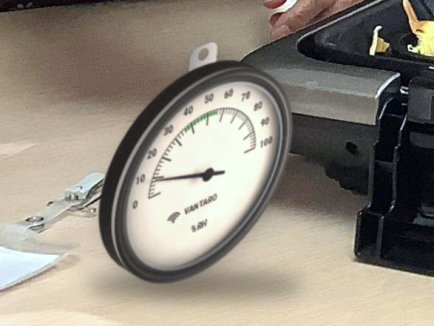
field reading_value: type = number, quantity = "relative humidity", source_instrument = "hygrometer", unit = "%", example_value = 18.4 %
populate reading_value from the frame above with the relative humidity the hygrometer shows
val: 10 %
